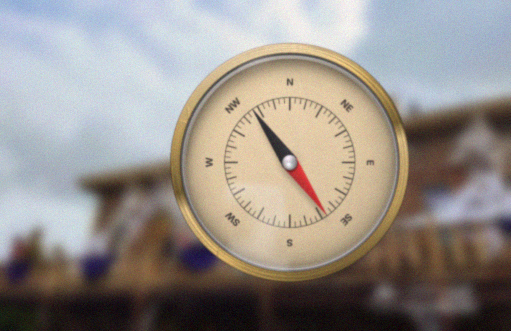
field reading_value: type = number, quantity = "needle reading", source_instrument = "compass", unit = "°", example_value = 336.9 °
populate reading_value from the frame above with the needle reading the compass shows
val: 145 °
